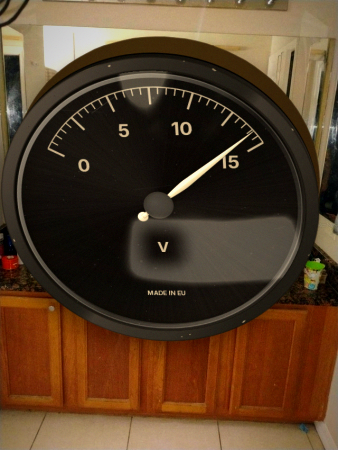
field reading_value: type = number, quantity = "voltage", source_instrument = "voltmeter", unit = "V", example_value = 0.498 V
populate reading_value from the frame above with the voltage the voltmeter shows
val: 14 V
